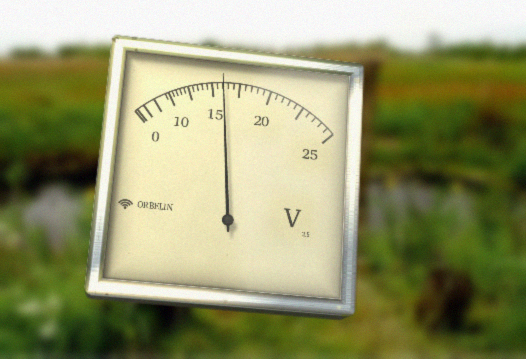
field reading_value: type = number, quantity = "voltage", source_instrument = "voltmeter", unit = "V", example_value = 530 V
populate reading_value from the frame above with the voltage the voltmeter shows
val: 16 V
